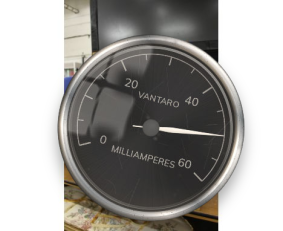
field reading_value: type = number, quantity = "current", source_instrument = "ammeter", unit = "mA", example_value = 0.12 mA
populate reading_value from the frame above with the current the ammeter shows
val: 50 mA
